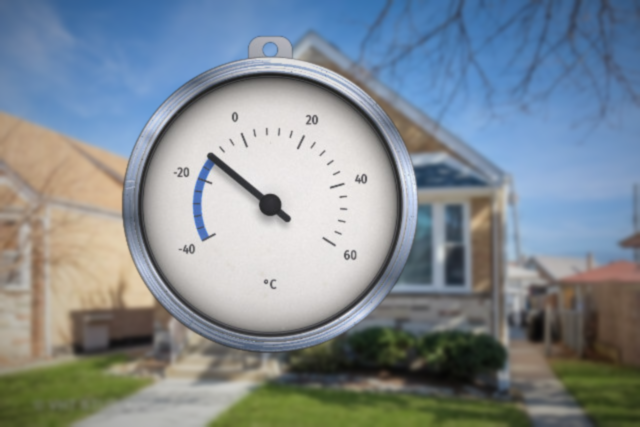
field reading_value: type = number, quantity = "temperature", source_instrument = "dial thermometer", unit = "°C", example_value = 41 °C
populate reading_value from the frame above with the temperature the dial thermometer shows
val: -12 °C
